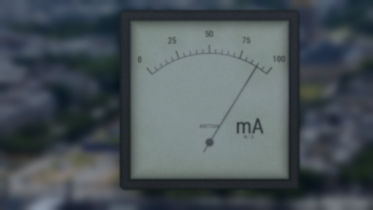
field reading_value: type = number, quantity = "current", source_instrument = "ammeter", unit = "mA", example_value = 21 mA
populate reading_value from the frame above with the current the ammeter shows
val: 90 mA
